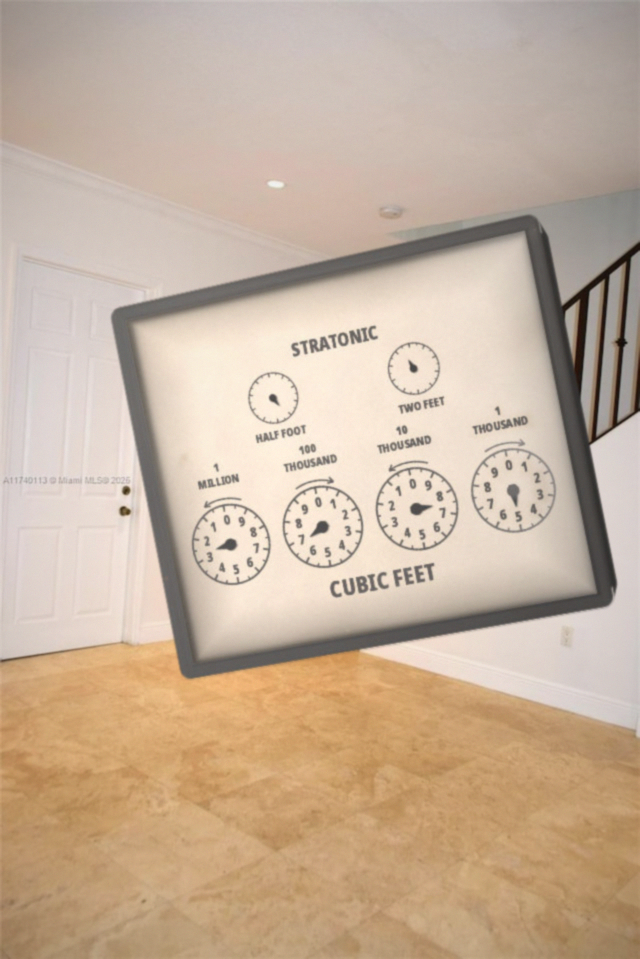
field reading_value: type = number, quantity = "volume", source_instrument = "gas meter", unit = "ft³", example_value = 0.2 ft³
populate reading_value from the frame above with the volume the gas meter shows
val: 267500 ft³
